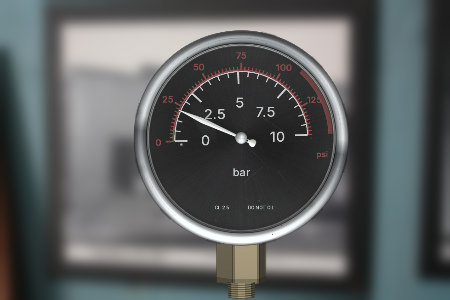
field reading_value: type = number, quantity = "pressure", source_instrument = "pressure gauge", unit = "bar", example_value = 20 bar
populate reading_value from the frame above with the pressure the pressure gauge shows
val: 1.5 bar
